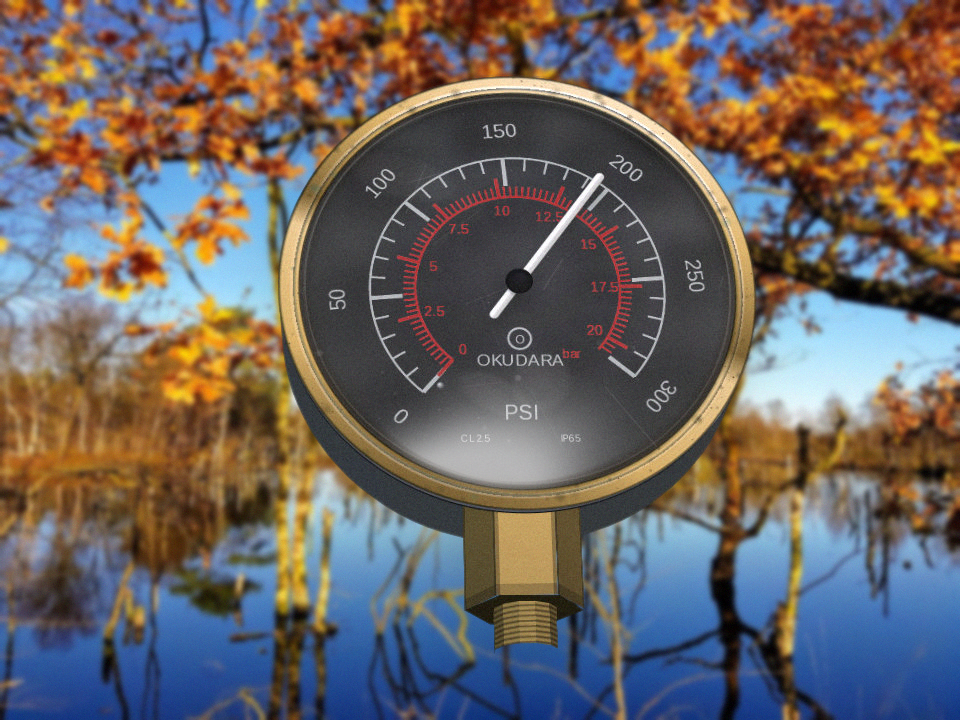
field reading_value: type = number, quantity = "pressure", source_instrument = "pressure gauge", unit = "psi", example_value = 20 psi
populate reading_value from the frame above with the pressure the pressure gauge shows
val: 195 psi
